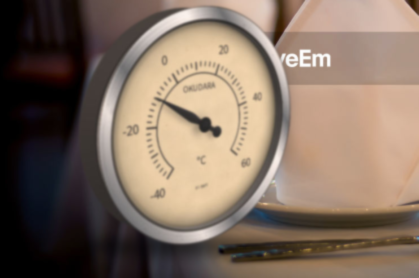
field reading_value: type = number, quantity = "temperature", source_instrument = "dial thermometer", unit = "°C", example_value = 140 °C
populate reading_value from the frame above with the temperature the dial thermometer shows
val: -10 °C
